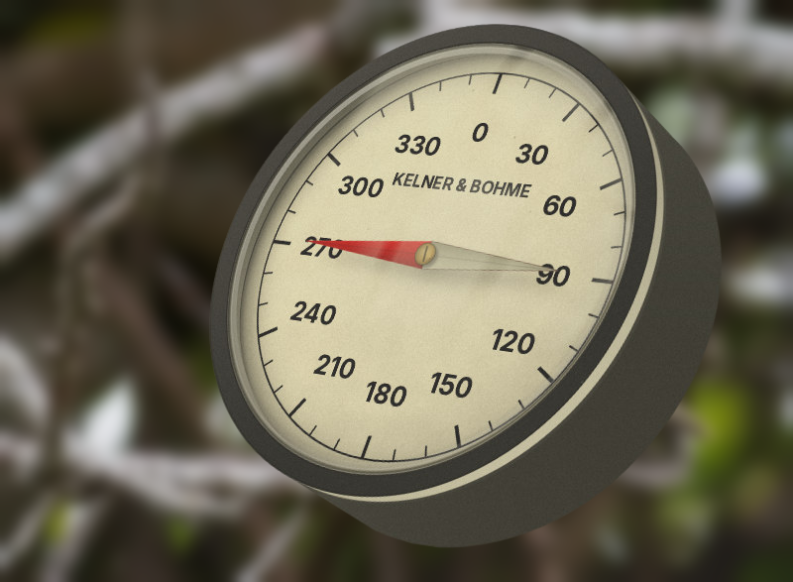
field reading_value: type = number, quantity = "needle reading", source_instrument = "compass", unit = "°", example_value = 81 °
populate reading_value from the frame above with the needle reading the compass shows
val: 270 °
